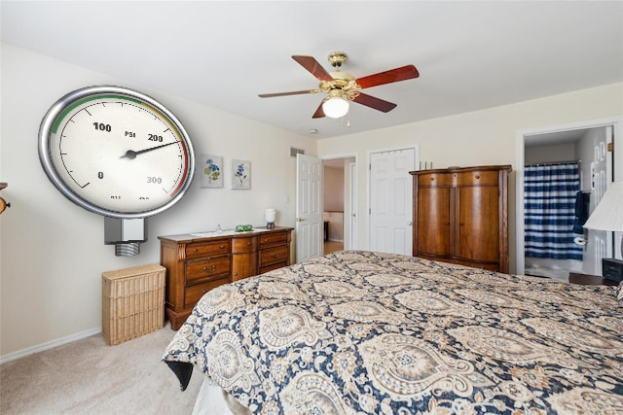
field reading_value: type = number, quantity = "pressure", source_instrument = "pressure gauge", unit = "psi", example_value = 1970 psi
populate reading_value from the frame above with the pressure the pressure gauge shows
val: 220 psi
